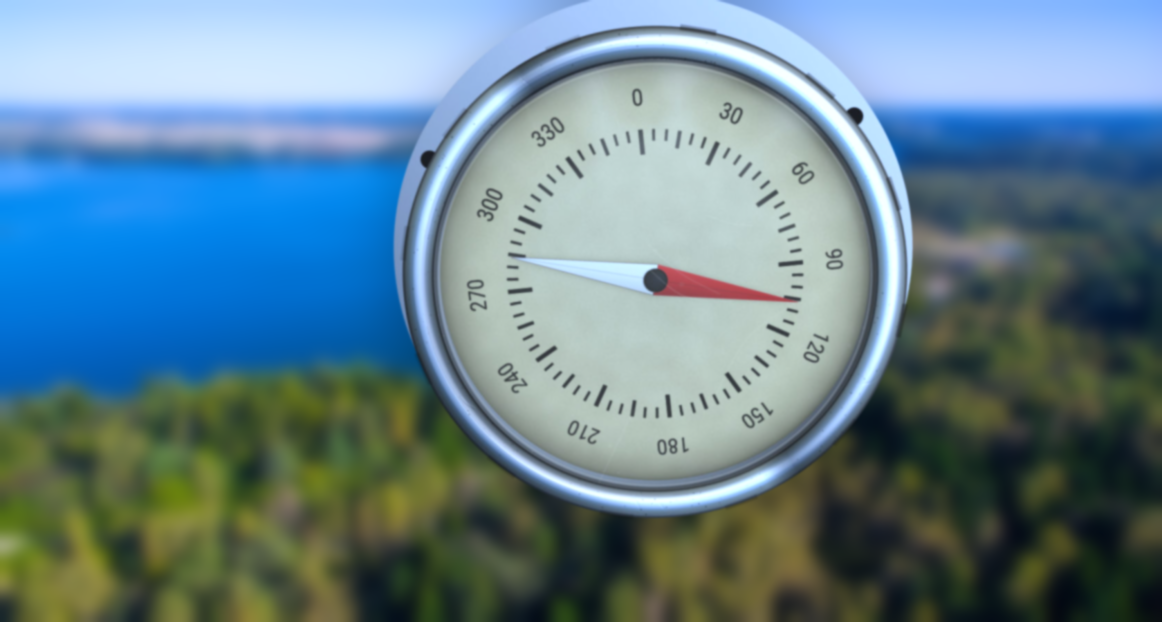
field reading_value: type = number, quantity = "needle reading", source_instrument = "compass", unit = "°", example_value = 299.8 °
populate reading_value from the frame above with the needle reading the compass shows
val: 105 °
